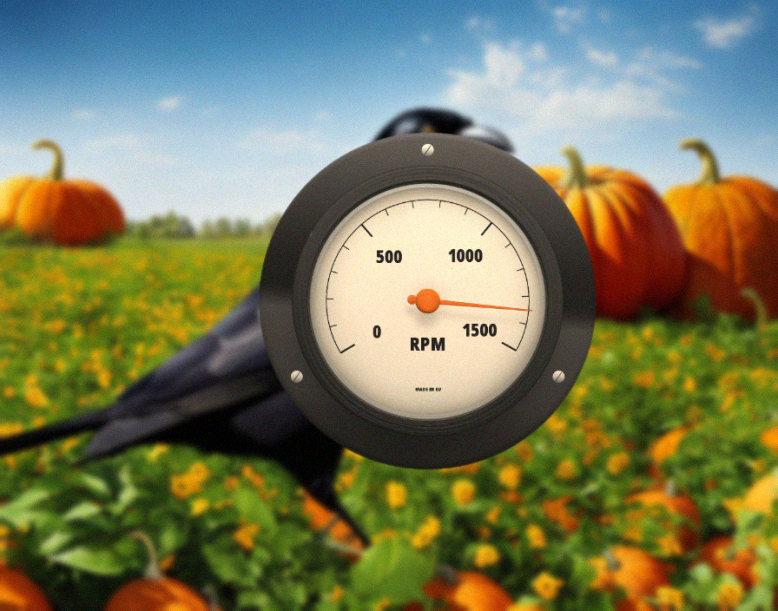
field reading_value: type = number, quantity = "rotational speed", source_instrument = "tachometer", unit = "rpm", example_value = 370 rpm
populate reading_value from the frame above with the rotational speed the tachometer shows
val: 1350 rpm
